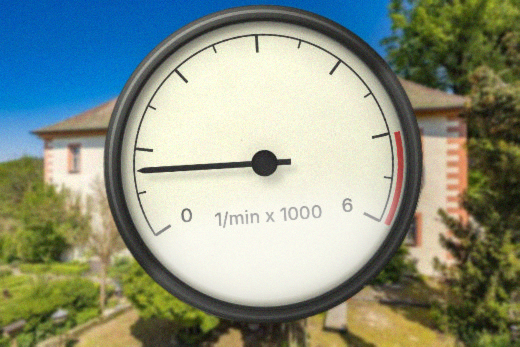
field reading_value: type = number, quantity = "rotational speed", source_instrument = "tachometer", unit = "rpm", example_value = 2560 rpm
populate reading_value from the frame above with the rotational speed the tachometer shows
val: 750 rpm
